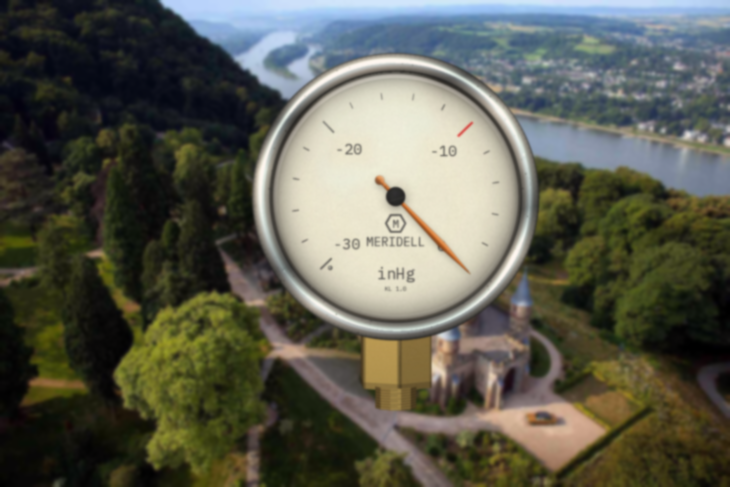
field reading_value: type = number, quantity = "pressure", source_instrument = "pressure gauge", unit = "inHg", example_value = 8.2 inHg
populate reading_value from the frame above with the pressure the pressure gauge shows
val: 0 inHg
